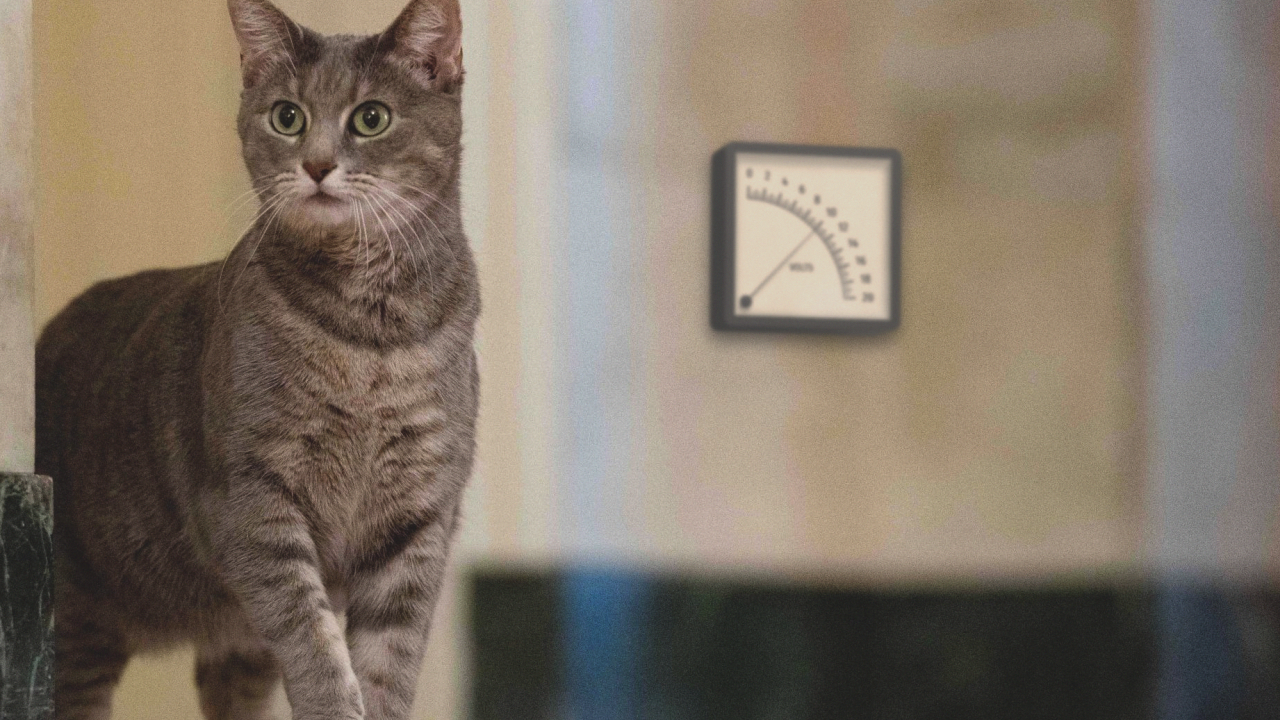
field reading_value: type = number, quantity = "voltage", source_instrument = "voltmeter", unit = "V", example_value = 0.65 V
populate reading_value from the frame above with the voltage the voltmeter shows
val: 10 V
